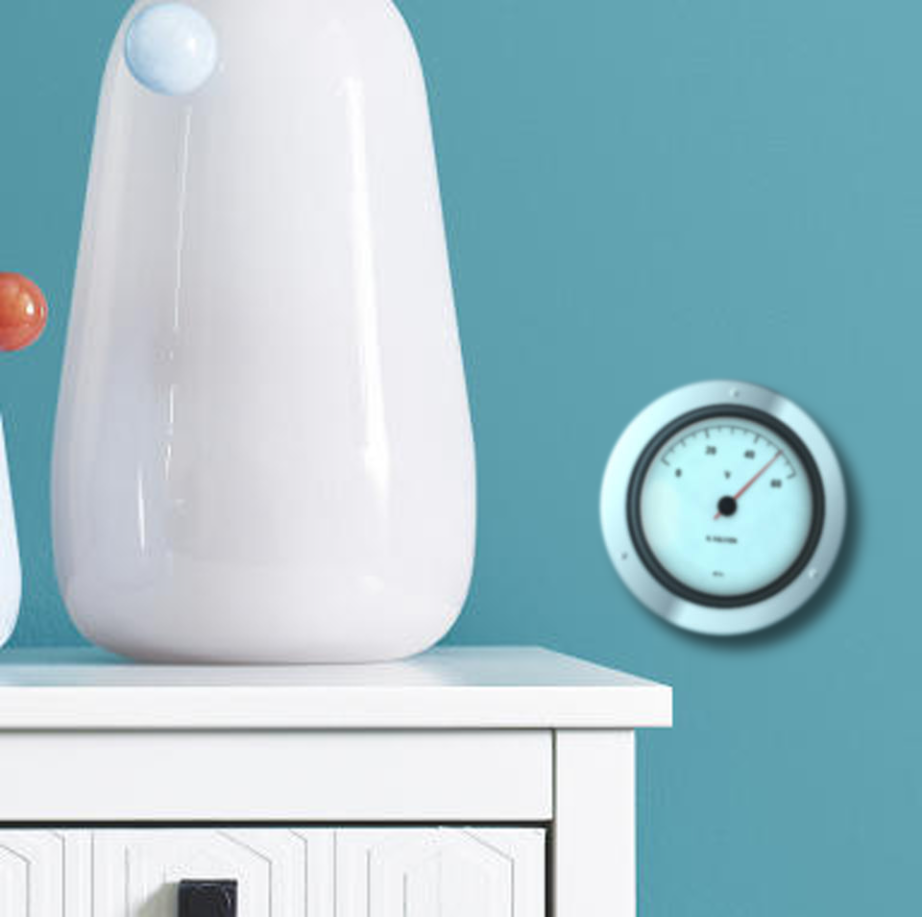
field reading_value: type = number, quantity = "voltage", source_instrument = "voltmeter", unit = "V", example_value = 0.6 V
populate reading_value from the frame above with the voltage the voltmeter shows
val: 50 V
